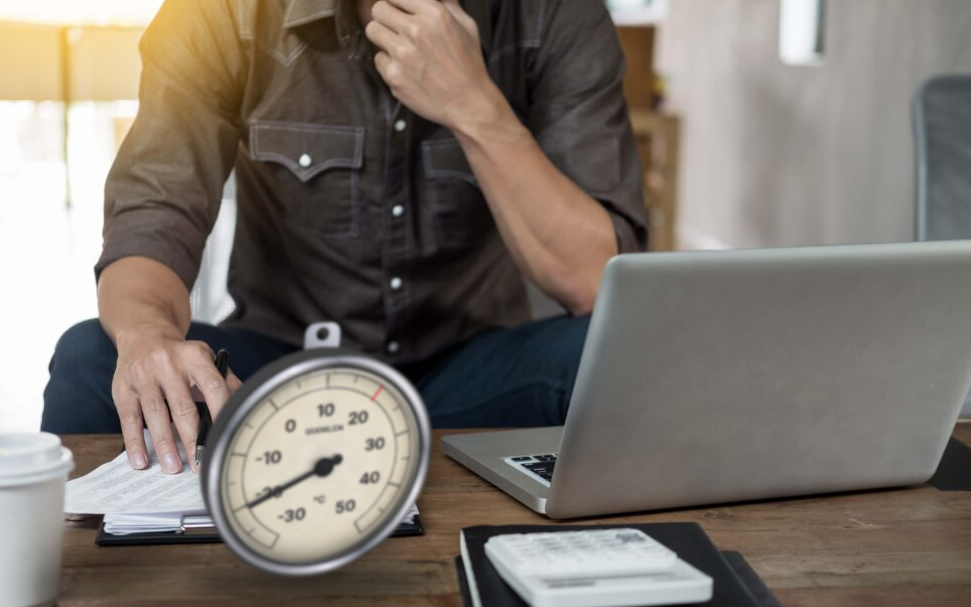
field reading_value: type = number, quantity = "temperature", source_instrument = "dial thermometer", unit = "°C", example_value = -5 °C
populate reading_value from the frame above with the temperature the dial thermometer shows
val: -20 °C
